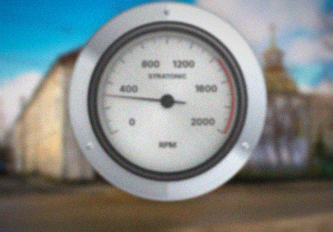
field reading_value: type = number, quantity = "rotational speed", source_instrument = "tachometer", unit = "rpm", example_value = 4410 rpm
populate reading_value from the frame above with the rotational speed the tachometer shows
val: 300 rpm
